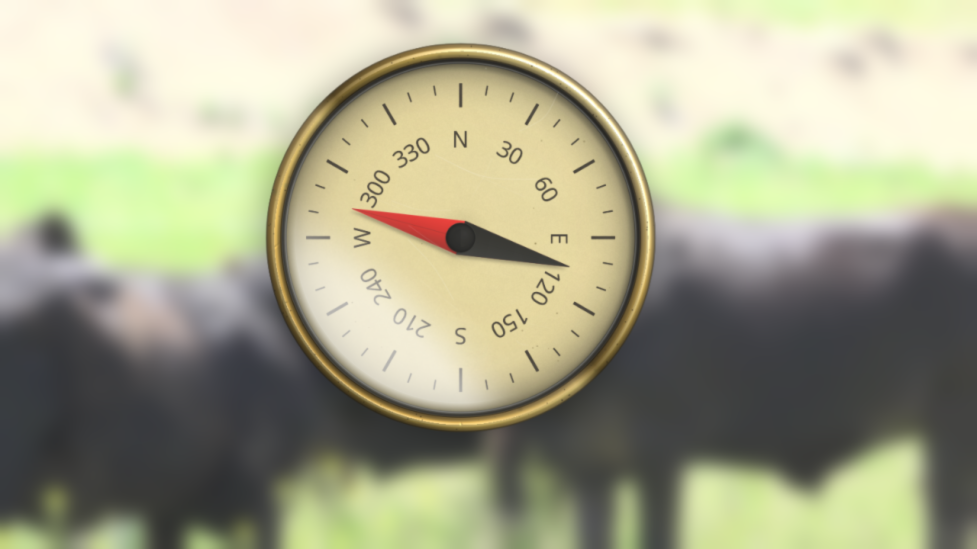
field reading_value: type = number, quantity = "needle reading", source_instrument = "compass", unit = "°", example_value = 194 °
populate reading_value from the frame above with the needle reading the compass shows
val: 285 °
